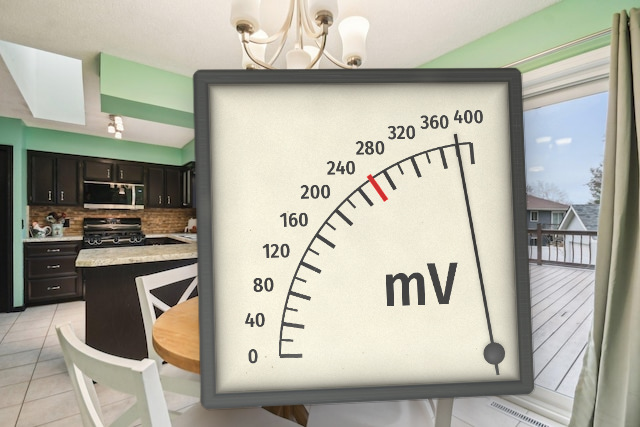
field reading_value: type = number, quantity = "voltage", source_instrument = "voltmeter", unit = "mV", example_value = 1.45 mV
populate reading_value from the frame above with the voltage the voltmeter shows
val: 380 mV
